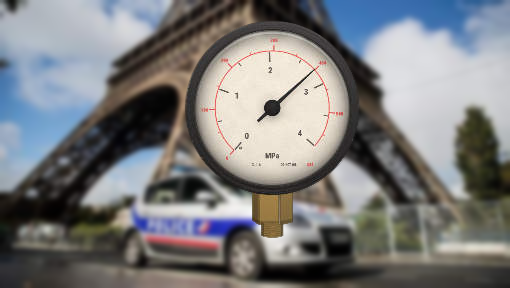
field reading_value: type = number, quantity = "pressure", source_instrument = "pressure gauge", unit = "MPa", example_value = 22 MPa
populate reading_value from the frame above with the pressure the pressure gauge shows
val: 2.75 MPa
